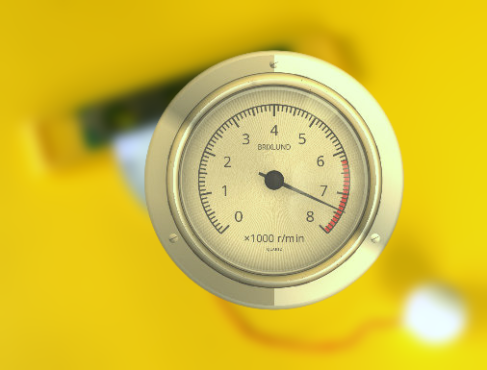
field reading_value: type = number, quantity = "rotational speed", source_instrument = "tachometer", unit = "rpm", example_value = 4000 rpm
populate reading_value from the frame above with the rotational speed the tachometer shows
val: 7400 rpm
